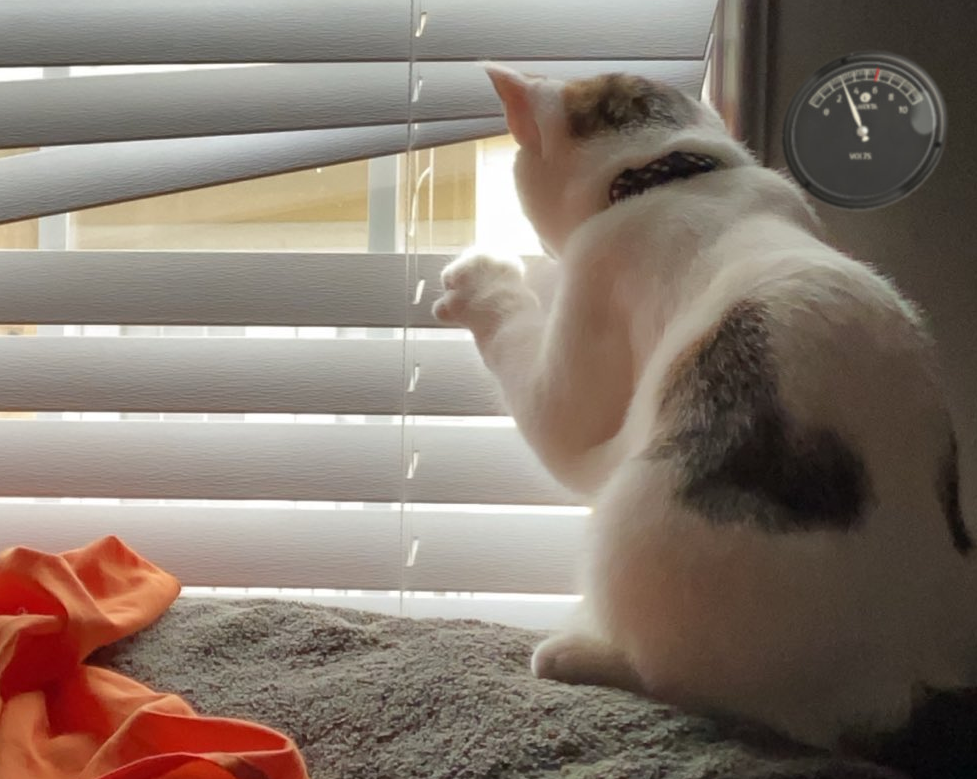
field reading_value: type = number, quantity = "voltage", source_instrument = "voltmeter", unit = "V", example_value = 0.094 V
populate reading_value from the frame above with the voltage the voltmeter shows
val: 3 V
